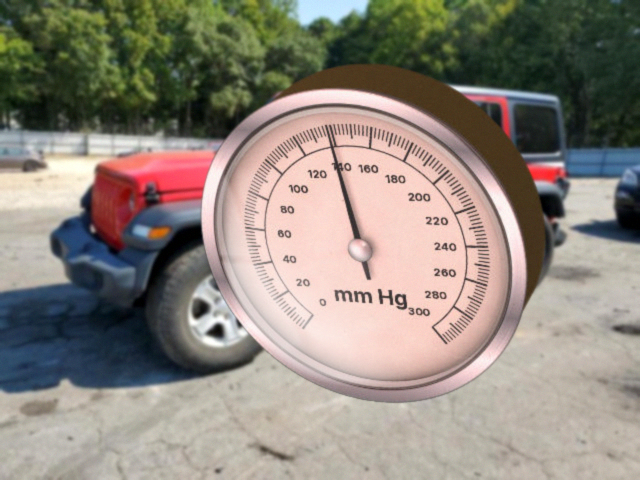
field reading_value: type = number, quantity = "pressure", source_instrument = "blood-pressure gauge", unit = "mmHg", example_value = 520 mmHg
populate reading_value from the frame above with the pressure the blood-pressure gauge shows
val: 140 mmHg
